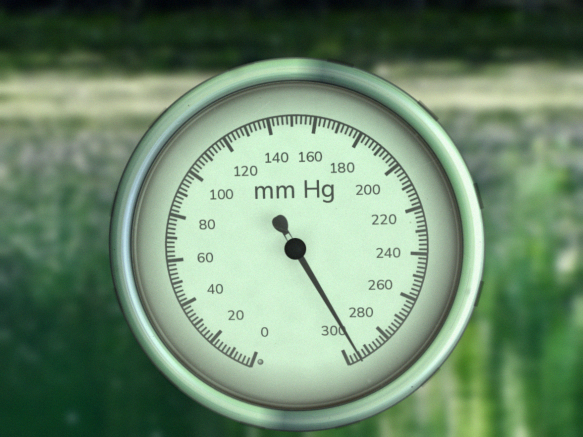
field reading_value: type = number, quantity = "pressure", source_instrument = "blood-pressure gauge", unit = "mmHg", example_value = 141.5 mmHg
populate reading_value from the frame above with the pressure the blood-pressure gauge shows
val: 294 mmHg
